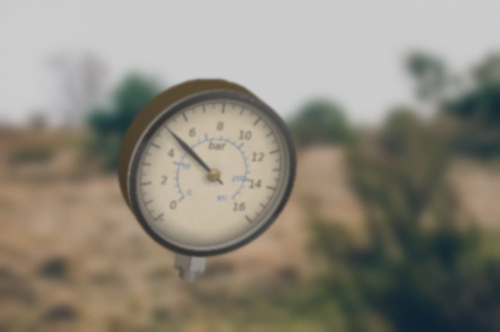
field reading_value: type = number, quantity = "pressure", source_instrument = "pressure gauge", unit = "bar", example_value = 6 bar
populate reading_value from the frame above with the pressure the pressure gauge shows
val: 5 bar
